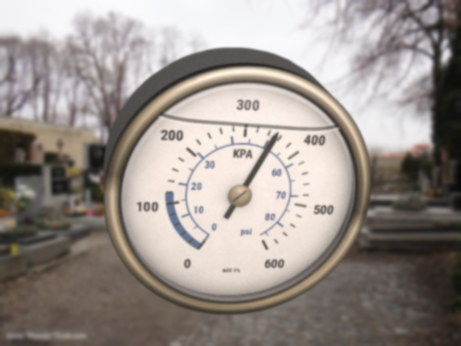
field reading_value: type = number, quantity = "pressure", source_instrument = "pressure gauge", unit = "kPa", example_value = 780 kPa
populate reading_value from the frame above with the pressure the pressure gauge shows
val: 350 kPa
